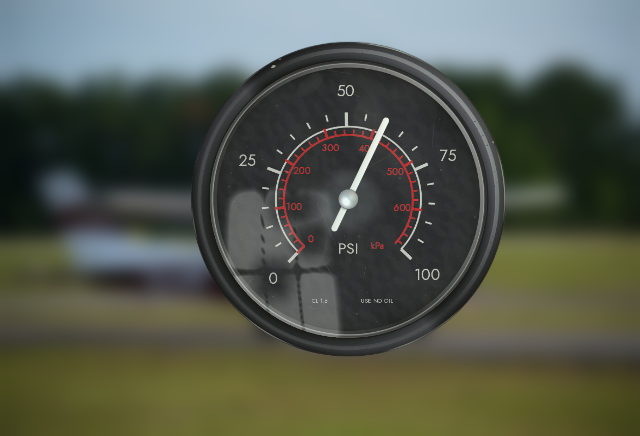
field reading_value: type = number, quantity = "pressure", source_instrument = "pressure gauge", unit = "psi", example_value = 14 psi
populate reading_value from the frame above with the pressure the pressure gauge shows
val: 60 psi
